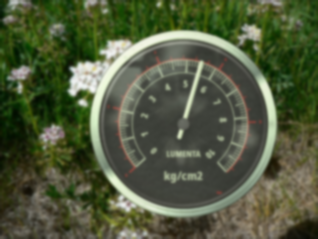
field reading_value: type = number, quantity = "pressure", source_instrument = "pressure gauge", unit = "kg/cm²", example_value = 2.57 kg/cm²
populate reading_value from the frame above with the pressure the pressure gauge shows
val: 5.5 kg/cm²
